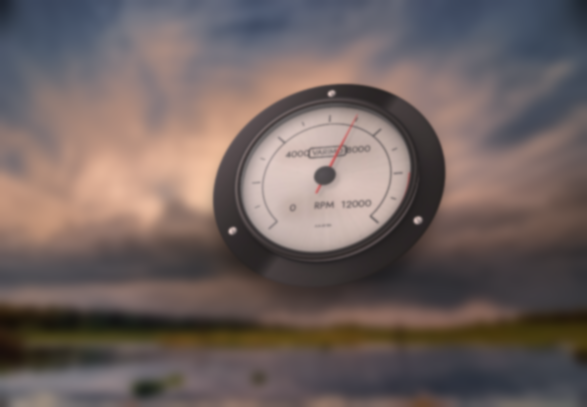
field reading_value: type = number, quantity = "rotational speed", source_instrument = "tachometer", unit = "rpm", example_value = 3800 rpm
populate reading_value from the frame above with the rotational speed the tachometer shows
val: 7000 rpm
